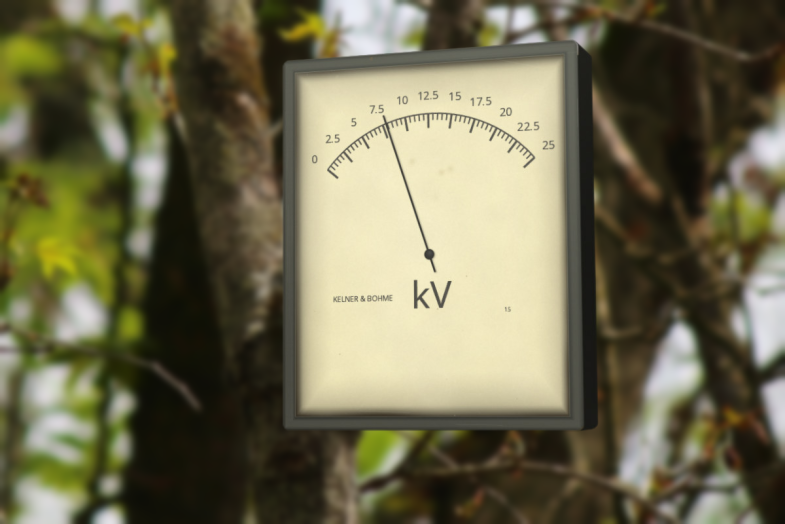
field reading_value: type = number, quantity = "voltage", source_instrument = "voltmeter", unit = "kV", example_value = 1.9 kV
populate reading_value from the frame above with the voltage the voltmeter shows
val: 8 kV
